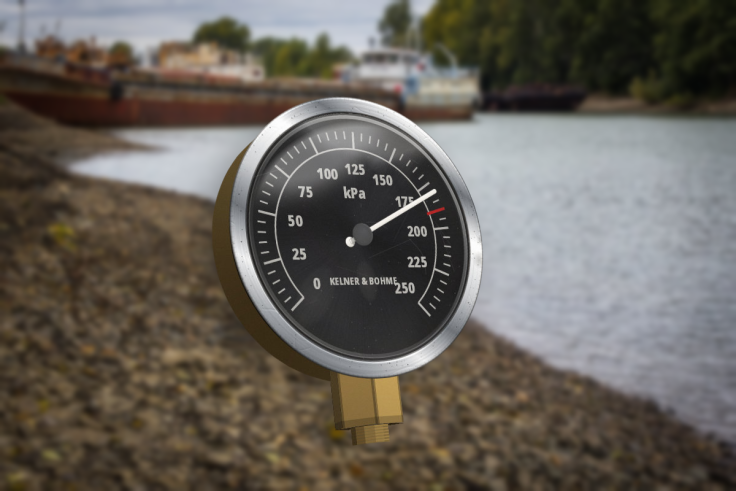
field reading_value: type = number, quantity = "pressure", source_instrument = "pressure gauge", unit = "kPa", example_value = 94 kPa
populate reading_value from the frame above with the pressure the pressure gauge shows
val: 180 kPa
